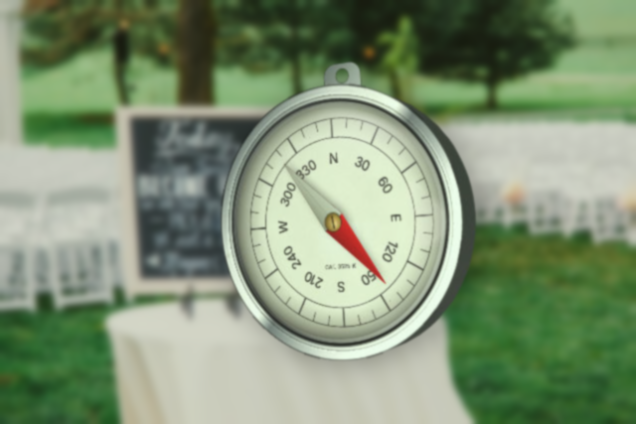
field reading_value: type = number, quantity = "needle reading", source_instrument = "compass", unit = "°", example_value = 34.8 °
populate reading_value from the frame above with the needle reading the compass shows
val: 140 °
